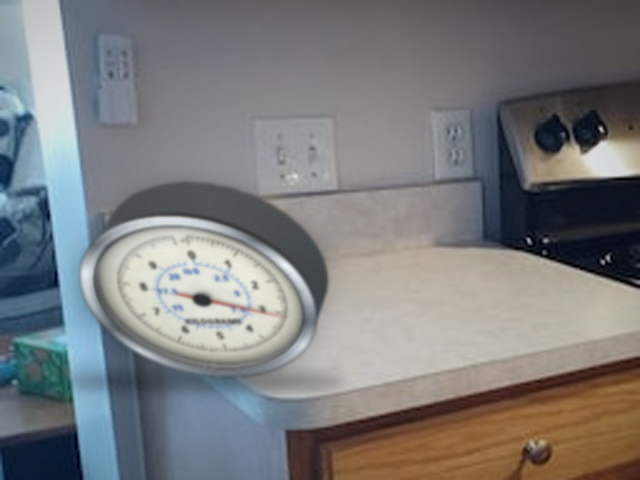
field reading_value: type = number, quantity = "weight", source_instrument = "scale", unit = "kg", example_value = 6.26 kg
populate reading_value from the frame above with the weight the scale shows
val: 3 kg
